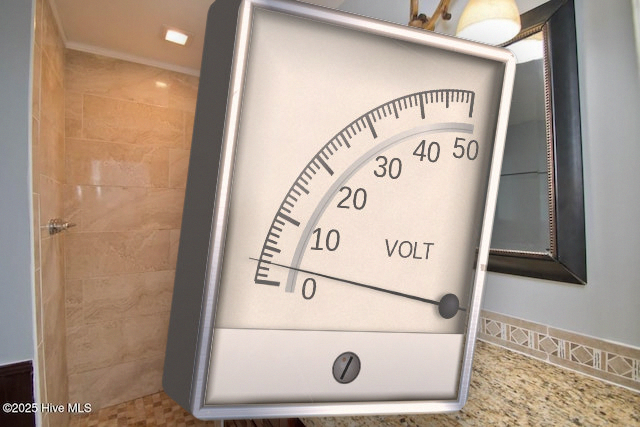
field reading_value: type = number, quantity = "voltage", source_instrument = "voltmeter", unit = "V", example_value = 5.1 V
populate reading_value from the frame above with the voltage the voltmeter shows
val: 3 V
